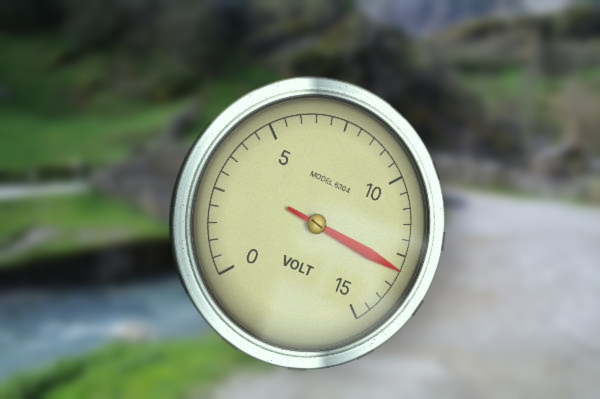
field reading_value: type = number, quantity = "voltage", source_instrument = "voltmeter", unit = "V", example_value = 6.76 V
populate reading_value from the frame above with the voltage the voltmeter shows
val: 13 V
